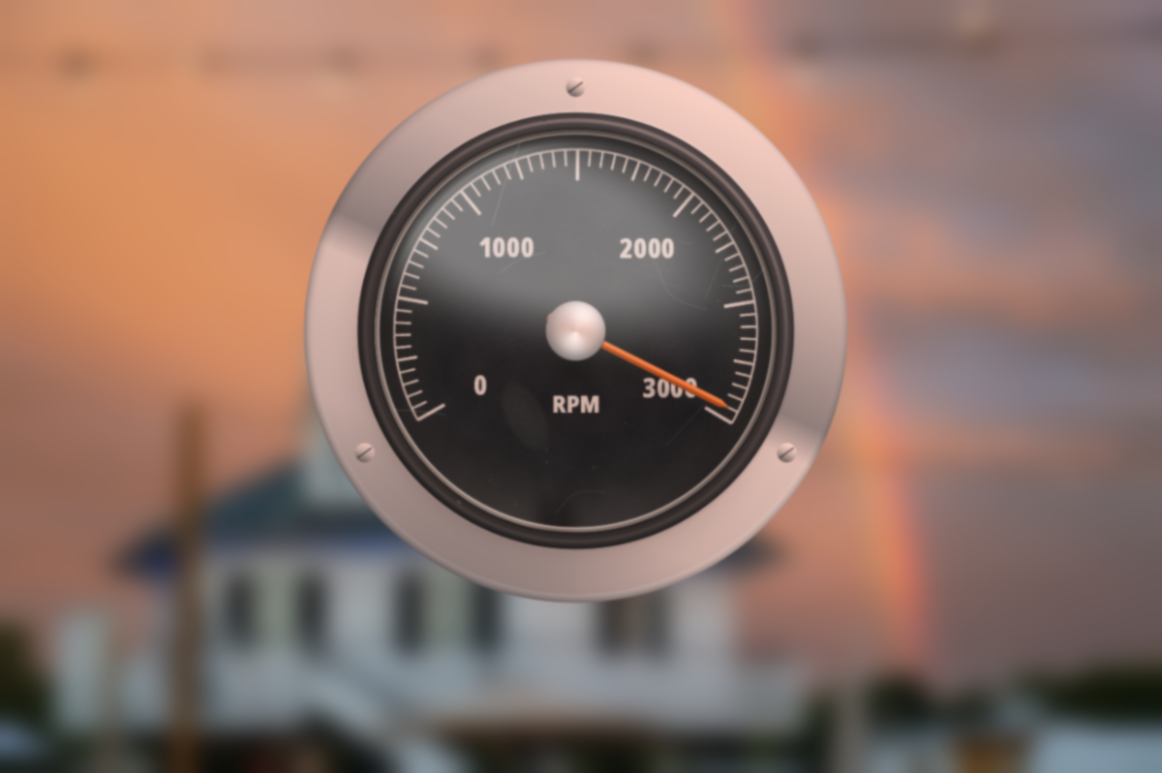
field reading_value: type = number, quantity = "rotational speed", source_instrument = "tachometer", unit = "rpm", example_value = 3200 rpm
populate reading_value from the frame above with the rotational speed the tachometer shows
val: 2950 rpm
